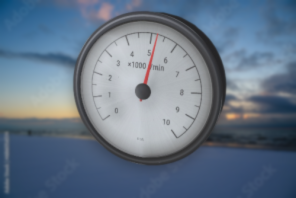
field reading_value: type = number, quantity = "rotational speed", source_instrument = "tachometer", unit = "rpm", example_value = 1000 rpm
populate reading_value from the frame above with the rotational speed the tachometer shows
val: 5250 rpm
